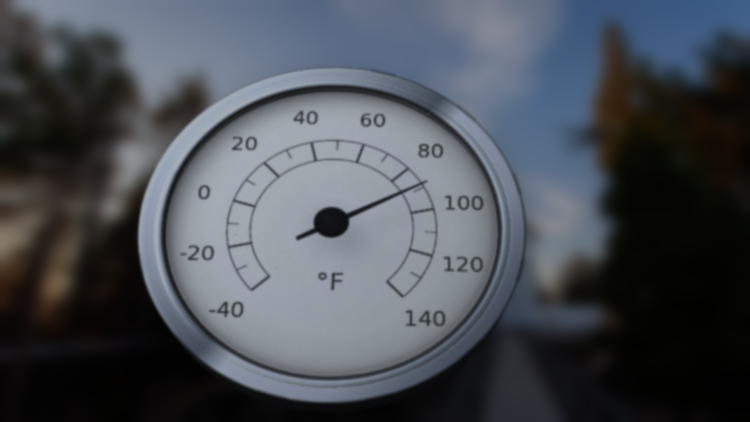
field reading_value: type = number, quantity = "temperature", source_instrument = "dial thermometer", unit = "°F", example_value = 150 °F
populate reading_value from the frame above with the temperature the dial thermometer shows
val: 90 °F
